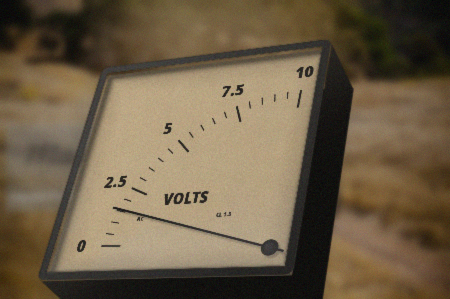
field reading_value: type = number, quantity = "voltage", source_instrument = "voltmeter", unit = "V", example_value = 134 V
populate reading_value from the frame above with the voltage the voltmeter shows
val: 1.5 V
